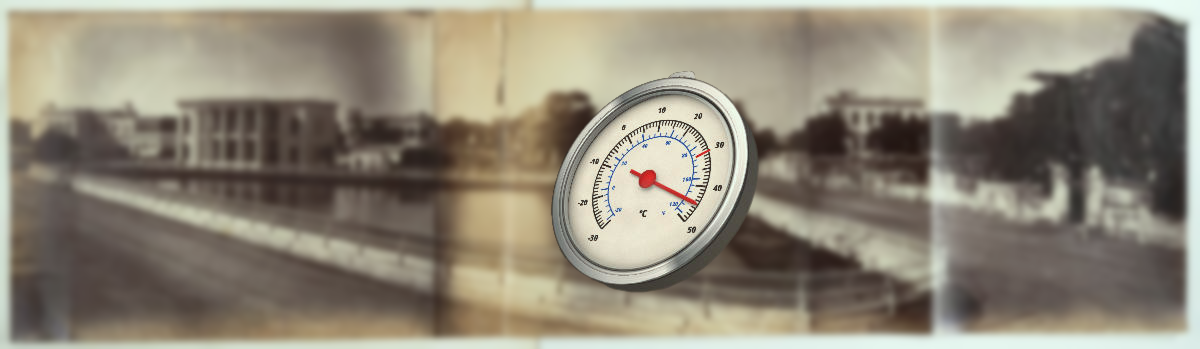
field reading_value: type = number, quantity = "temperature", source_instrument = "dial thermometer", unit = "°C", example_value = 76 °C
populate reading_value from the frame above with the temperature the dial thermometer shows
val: 45 °C
